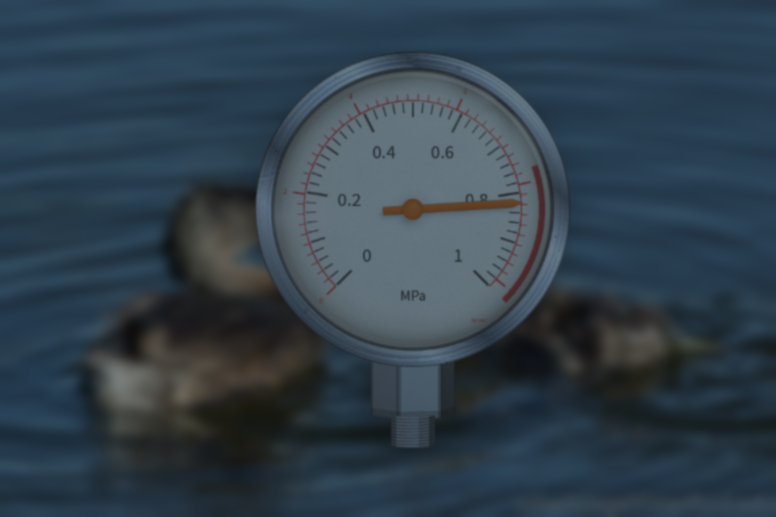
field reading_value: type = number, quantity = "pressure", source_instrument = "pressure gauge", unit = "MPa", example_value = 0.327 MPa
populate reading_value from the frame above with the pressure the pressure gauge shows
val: 0.82 MPa
